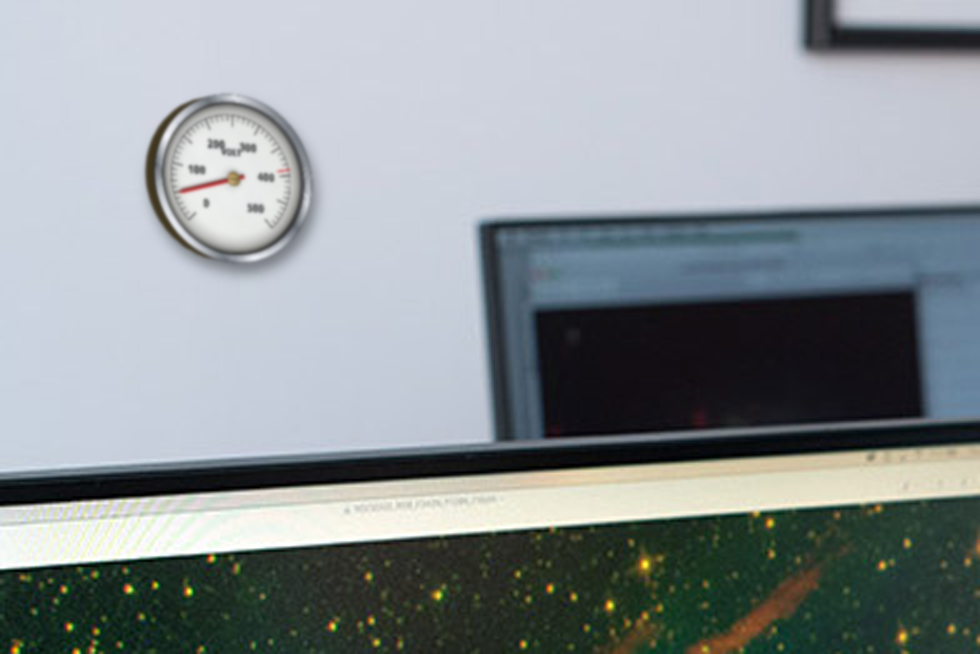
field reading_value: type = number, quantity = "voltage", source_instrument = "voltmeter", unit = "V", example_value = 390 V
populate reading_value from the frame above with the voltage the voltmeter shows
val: 50 V
